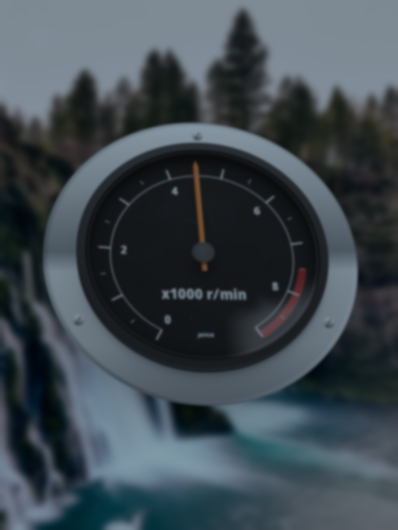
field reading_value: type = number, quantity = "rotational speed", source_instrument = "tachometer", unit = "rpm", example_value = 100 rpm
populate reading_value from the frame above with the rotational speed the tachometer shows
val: 4500 rpm
